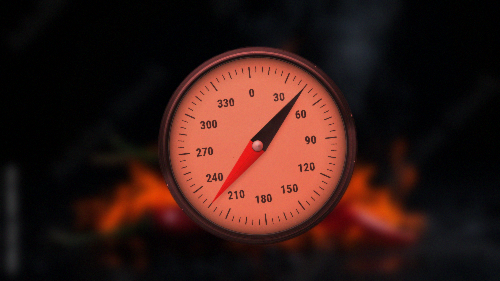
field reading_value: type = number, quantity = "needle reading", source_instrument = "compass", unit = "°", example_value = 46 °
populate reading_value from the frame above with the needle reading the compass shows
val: 225 °
